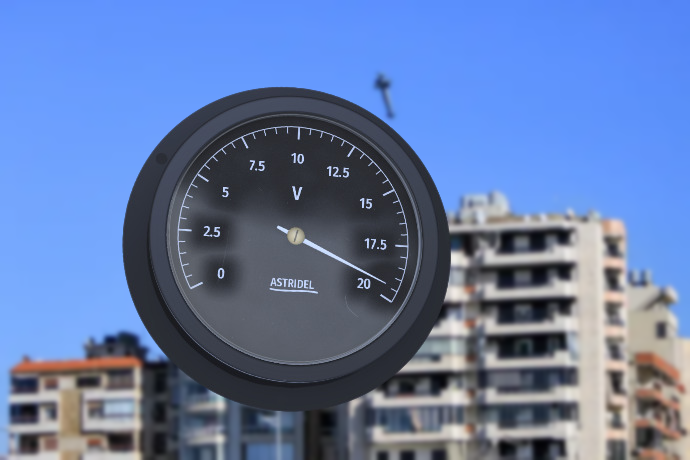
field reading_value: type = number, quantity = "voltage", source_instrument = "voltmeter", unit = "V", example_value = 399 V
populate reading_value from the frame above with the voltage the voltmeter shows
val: 19.5 V
